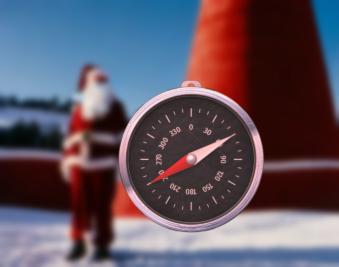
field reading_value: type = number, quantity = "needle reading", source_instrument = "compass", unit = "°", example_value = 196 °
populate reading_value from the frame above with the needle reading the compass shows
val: 240 °
